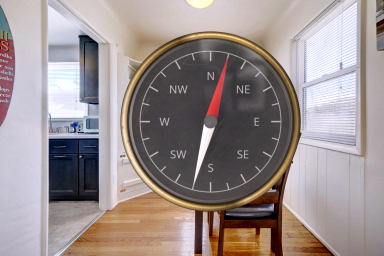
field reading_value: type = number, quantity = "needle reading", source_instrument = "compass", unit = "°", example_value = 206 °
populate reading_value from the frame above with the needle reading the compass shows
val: 15 °
